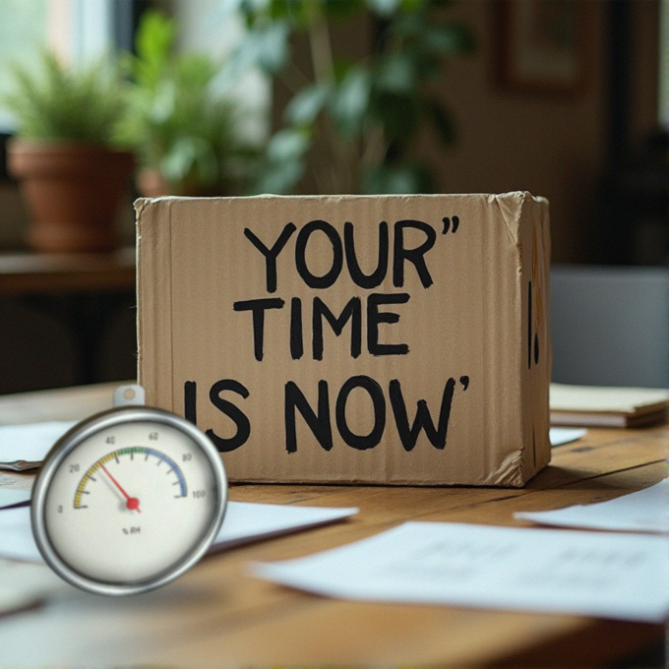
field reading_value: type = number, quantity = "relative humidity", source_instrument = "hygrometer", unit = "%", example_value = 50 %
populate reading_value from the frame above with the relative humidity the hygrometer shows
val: 30 %
